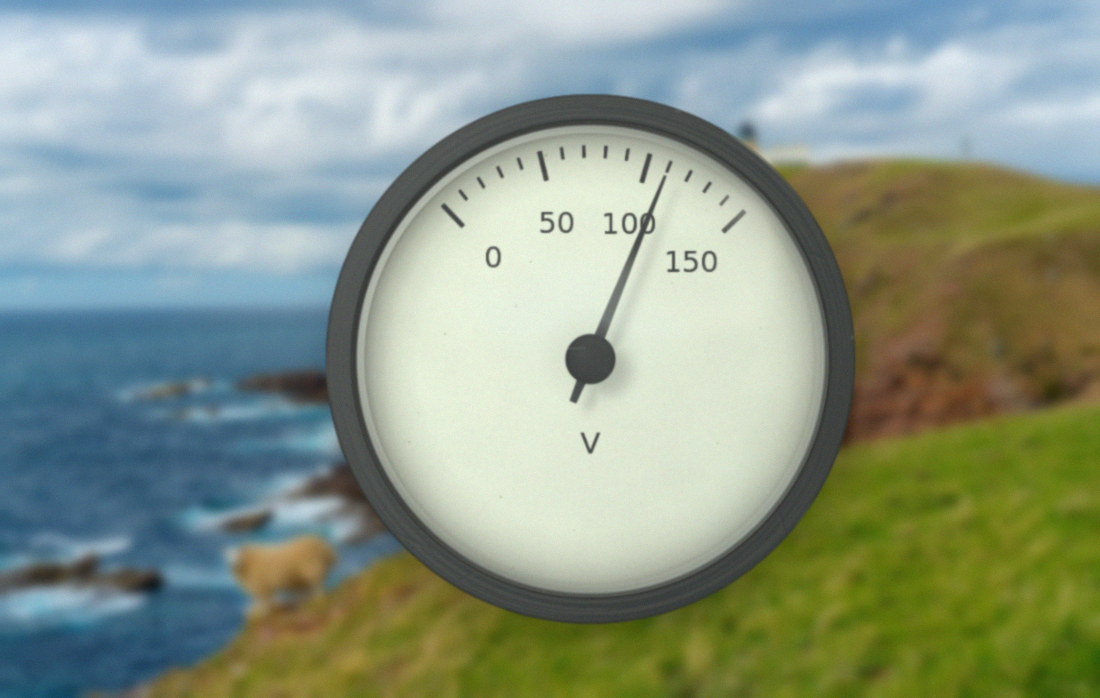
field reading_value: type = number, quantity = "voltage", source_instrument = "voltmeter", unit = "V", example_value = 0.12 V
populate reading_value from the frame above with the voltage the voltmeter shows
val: 110 V
